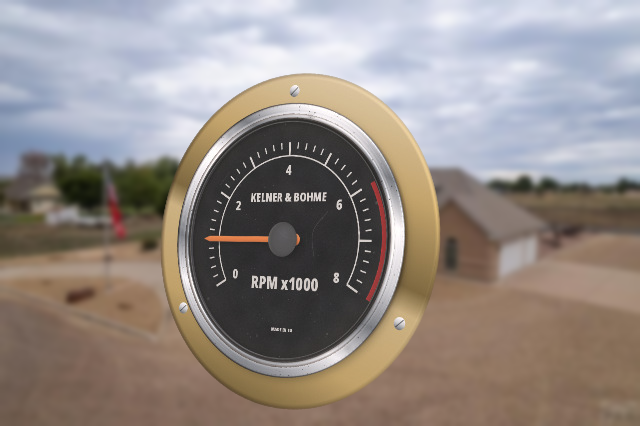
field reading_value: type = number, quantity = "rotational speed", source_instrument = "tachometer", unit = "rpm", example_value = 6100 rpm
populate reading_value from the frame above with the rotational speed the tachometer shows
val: 1000 rpm
